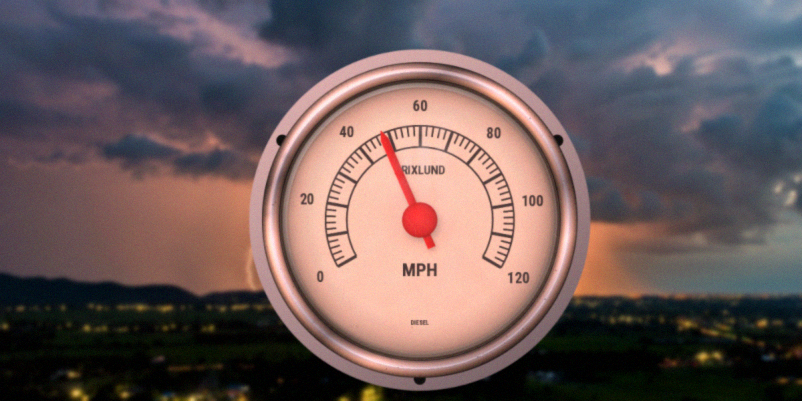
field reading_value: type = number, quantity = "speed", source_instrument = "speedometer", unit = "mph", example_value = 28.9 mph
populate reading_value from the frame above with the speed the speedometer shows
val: 48 mph
